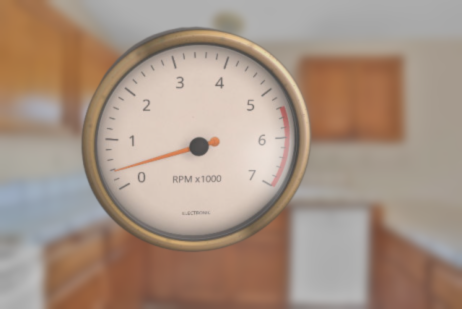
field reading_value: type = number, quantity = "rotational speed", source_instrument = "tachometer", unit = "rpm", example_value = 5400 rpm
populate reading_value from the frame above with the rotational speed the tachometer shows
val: 400 rpm
